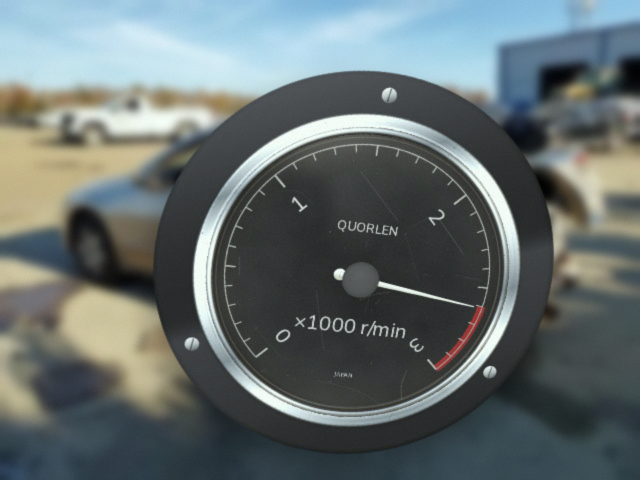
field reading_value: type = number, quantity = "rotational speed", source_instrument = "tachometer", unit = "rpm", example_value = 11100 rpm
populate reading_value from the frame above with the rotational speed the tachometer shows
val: 2600 rpm
